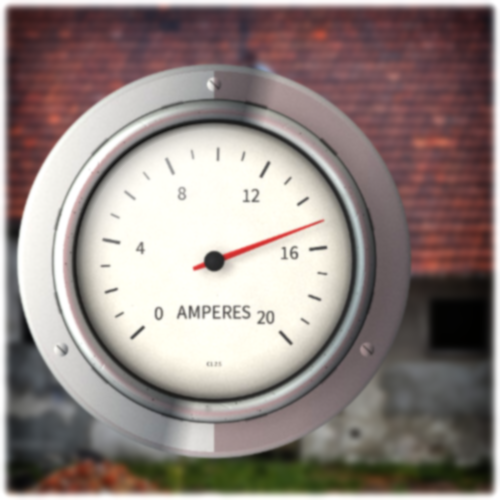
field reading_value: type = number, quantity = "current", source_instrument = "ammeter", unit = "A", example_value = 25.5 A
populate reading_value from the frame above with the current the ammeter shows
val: 15 A
